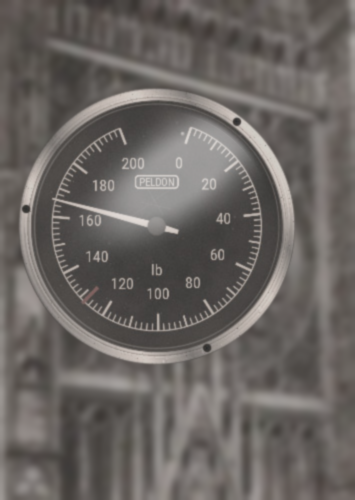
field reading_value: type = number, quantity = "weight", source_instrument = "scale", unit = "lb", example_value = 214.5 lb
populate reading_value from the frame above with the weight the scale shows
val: 166 lb
